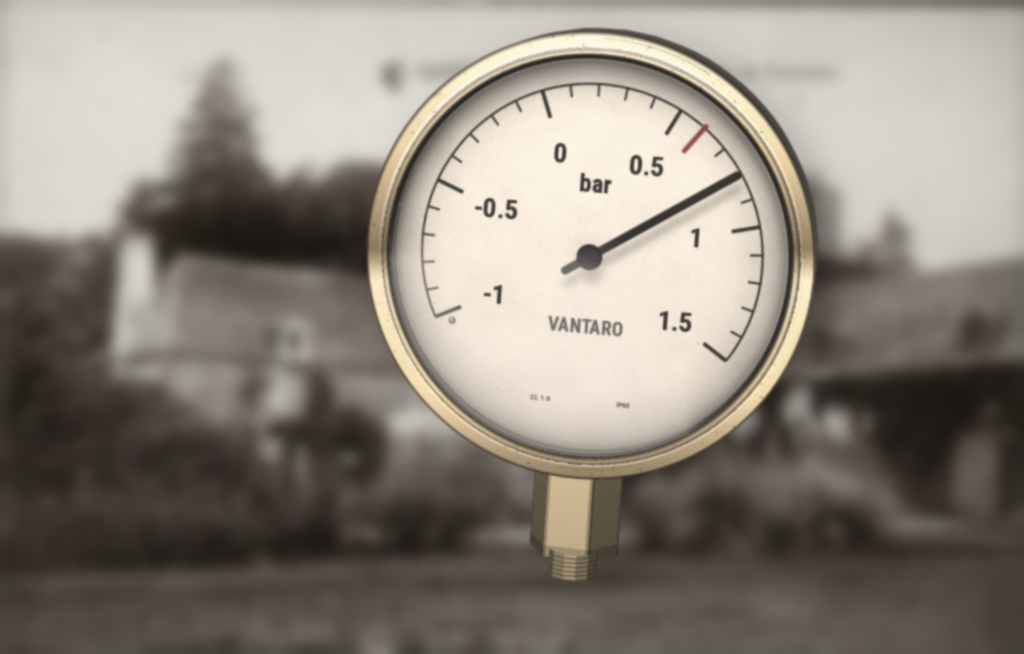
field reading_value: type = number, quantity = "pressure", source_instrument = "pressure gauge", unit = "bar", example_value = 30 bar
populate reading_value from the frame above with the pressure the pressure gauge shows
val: 0.8 bar
